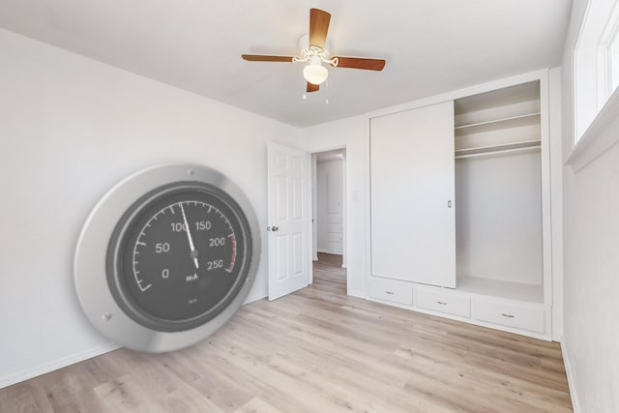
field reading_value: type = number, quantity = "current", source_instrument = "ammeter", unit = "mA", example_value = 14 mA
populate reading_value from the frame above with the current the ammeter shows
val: 110 mA
